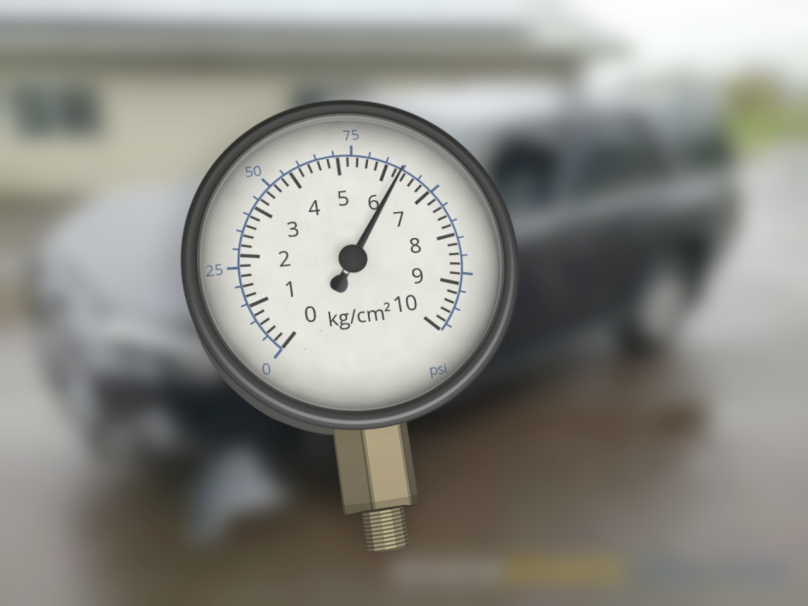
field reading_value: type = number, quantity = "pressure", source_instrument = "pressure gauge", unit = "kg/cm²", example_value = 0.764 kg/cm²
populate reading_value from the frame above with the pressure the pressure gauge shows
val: 6.3 kg/cm²
